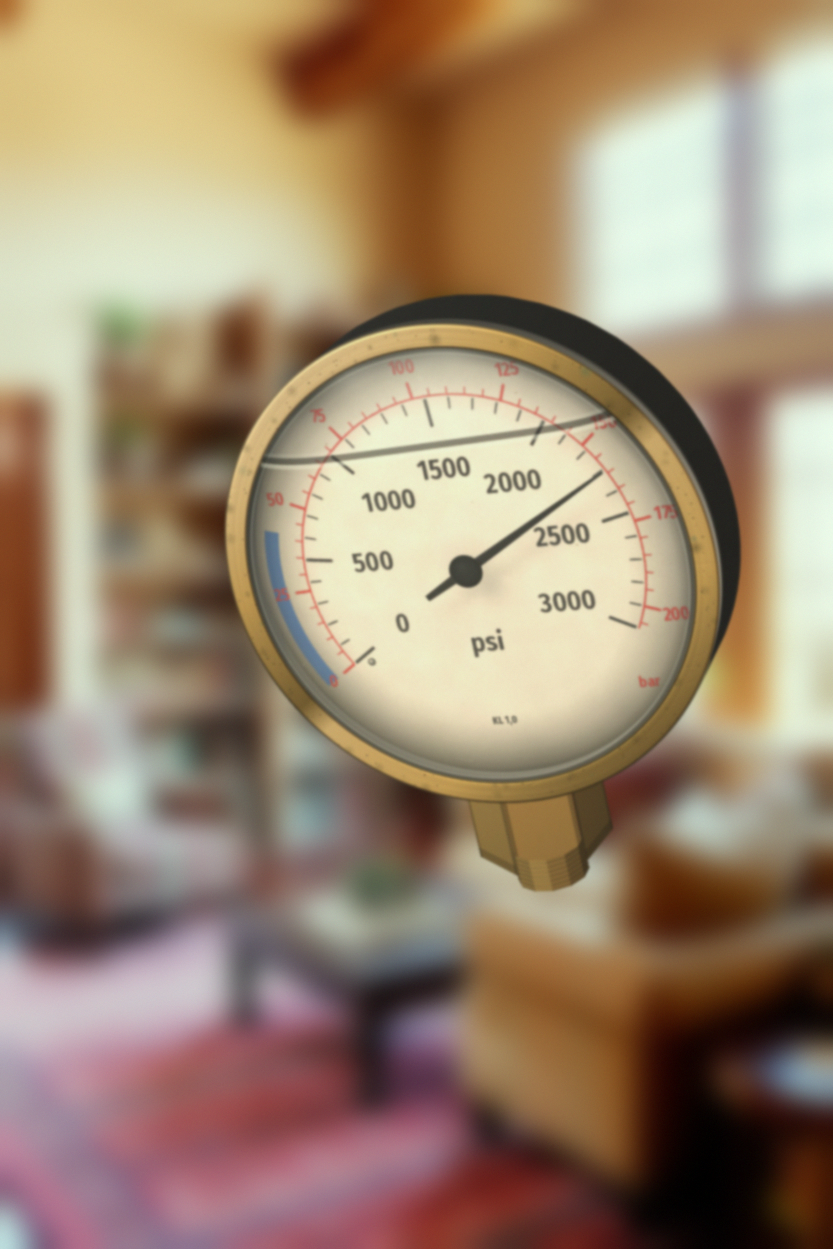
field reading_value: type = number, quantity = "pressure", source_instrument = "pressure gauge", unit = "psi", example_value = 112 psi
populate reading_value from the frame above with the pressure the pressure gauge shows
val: 2300 psi
